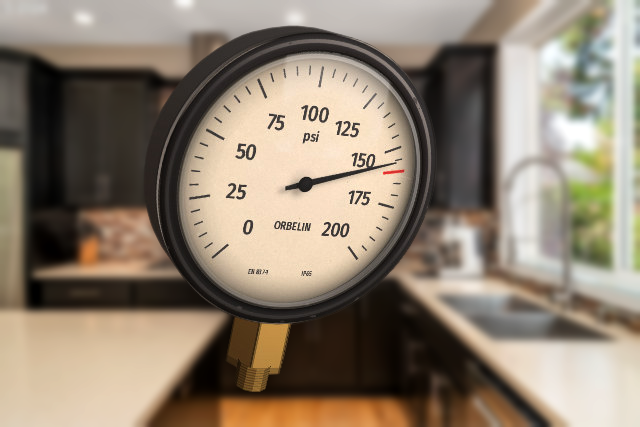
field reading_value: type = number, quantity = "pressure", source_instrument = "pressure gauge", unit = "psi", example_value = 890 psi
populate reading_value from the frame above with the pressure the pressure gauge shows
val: 155 psi
